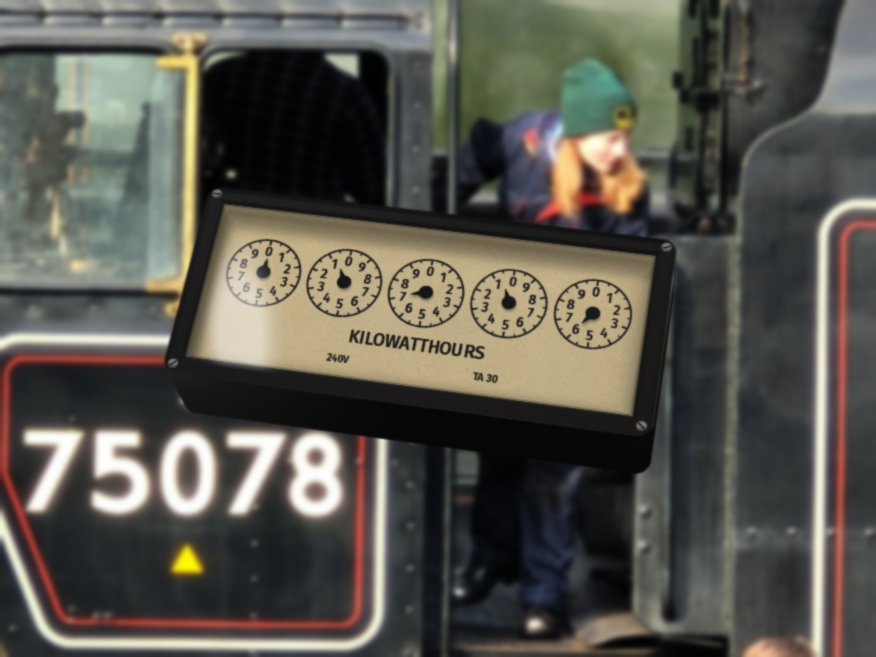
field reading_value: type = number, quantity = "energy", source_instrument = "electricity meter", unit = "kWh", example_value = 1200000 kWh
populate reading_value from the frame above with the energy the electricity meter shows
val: 706 kWh
